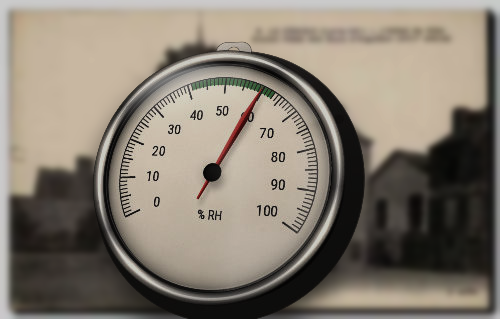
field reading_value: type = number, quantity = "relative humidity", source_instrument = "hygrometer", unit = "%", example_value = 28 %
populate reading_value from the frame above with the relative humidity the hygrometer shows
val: 60 %
